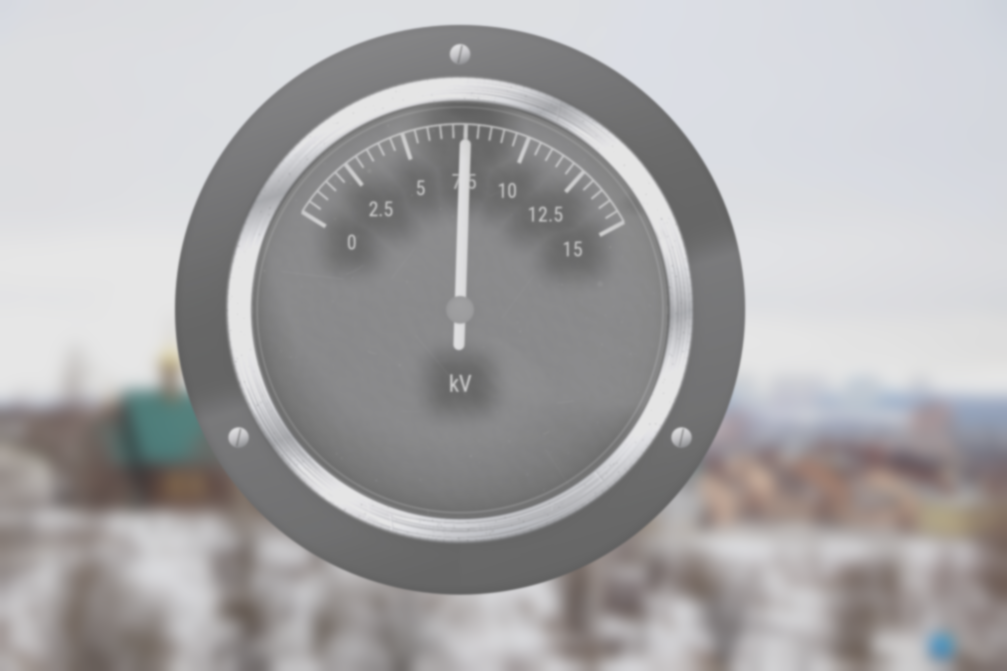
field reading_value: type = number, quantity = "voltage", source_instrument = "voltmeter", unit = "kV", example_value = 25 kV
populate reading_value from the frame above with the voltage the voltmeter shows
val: 7.5 kV
